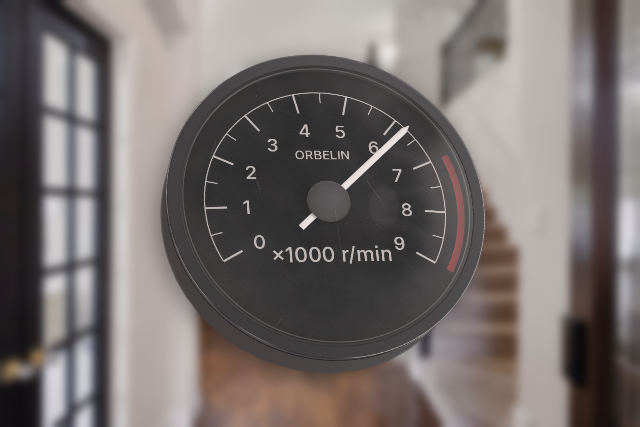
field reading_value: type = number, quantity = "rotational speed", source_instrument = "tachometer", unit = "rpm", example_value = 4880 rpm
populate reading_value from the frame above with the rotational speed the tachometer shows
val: 6250 rpm
